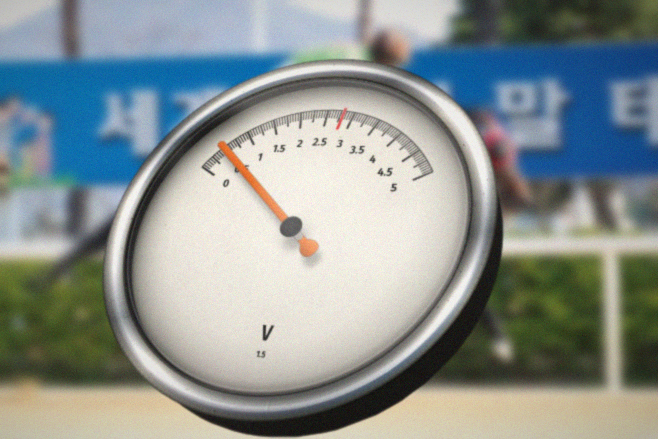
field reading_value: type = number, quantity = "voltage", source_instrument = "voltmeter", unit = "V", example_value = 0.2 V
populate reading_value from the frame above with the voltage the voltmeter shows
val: 0.5 V
